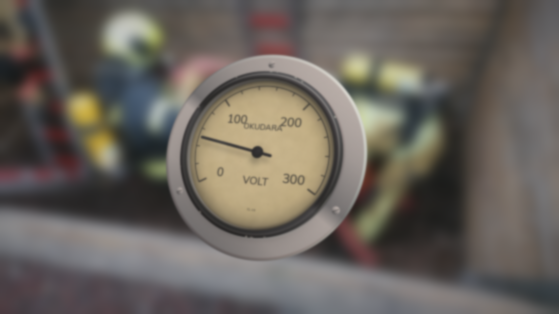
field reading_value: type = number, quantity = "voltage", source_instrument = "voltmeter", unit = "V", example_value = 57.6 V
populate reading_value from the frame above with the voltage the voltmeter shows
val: 50 V
